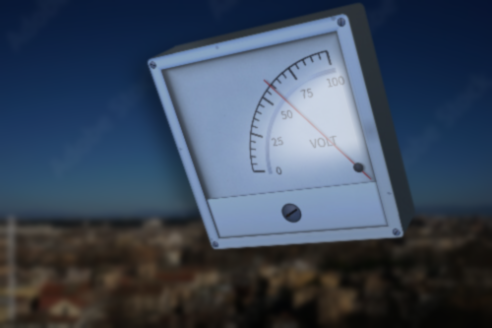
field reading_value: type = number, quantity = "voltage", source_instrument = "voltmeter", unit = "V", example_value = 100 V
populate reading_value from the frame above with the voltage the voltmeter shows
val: 60 V
